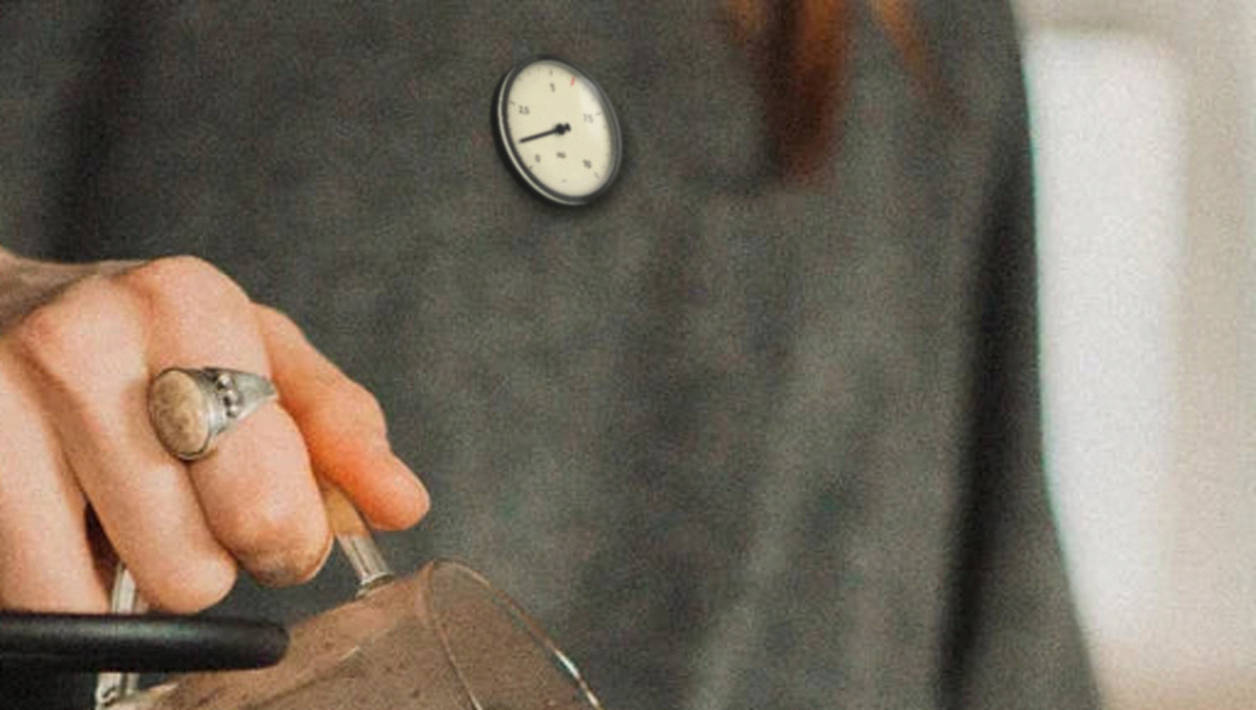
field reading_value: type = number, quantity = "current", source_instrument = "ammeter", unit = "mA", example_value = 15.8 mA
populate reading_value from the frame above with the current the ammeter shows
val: 1 mA
